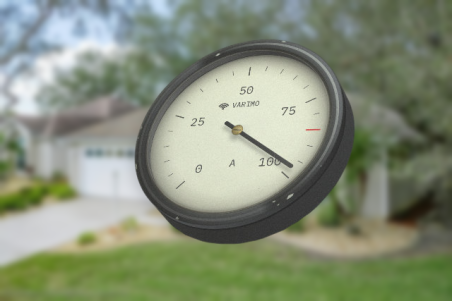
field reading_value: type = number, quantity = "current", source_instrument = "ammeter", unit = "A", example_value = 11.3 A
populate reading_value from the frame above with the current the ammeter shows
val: 97.5 A
